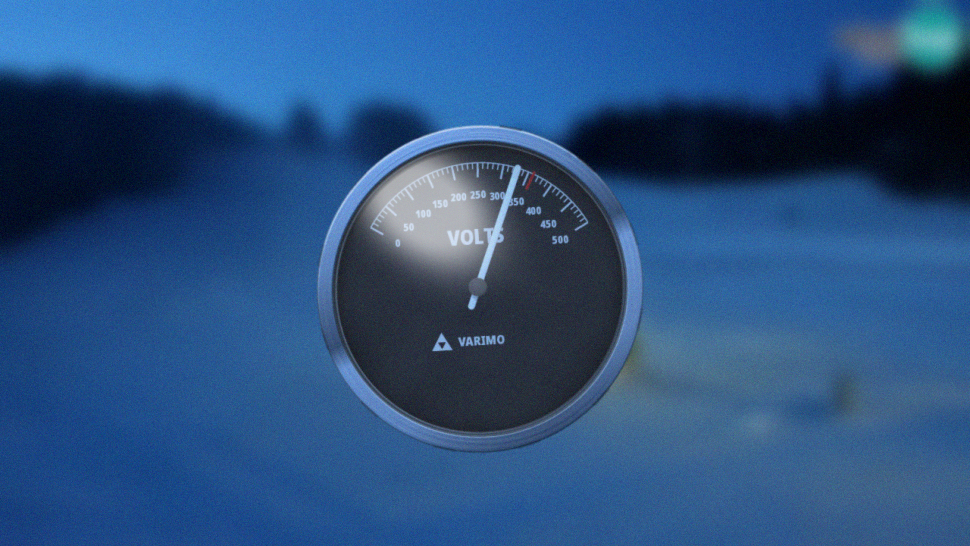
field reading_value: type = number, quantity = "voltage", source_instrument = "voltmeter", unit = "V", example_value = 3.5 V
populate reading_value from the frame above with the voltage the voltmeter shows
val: 330 V
